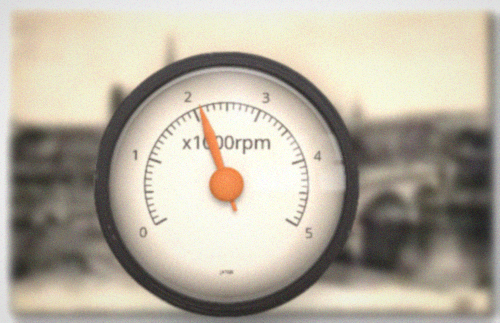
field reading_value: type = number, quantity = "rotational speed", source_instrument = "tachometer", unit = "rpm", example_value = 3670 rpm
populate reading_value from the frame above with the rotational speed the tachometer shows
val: 2100 rpm
